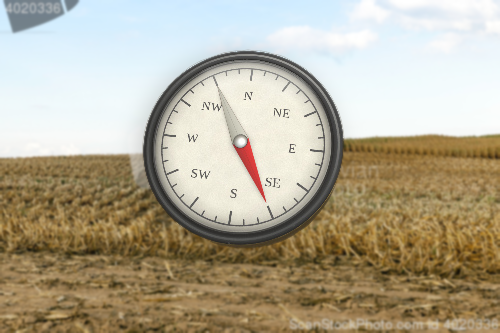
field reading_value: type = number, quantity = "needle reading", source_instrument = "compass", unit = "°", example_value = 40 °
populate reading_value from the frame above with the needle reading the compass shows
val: 150 °
